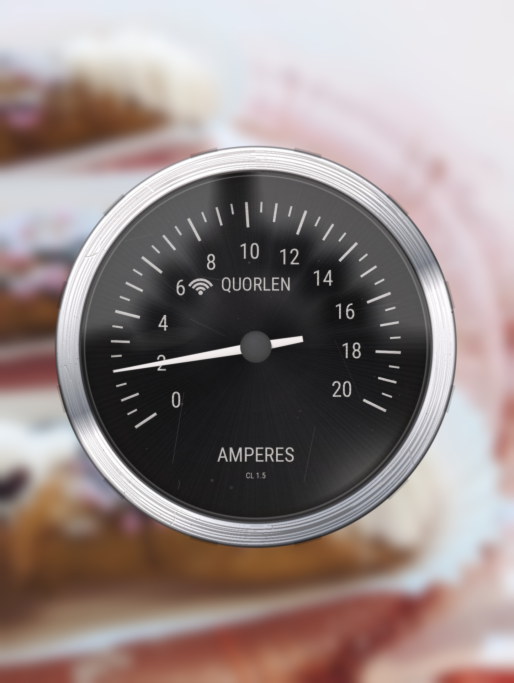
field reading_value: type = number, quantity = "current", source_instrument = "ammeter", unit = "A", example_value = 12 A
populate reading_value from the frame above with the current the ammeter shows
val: 2 A
